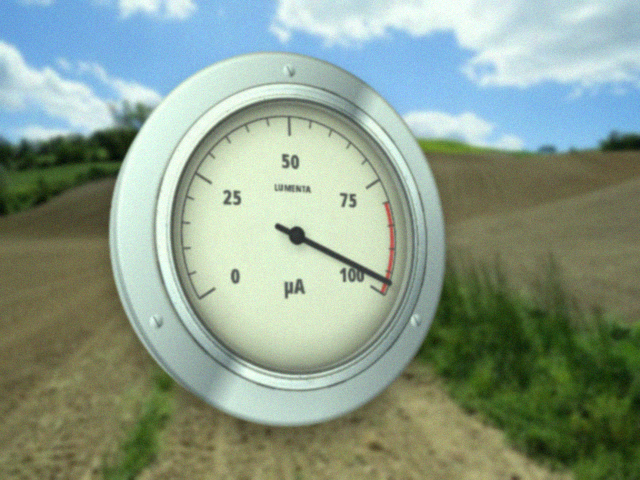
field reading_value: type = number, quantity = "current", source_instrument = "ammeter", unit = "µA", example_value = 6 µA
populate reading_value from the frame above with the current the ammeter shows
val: 97.5 µA
